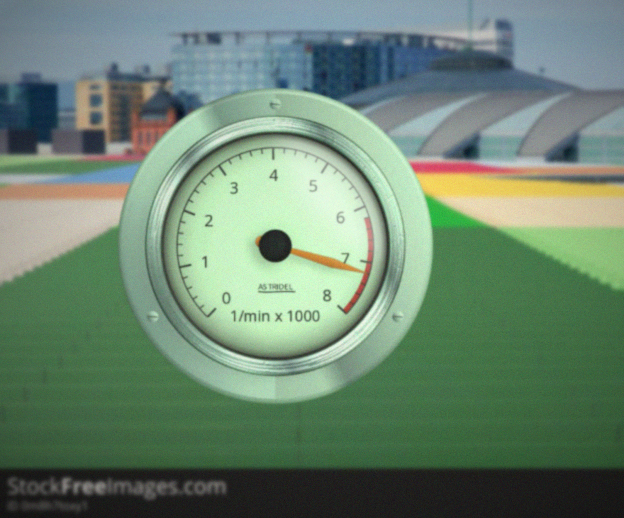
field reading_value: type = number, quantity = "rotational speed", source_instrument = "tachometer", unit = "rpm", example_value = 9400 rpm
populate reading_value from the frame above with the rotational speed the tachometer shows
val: 7200 rpm
